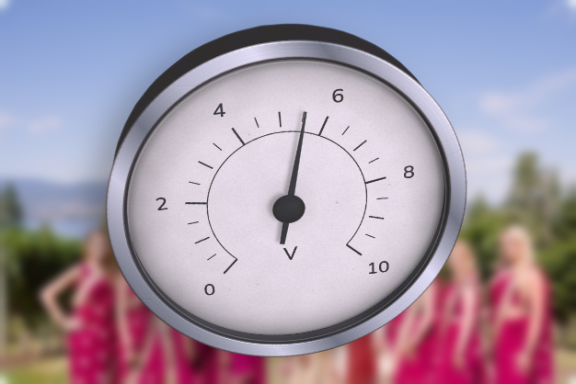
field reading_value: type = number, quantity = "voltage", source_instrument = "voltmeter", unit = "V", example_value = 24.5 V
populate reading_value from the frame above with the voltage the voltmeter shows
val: 5.5 V
